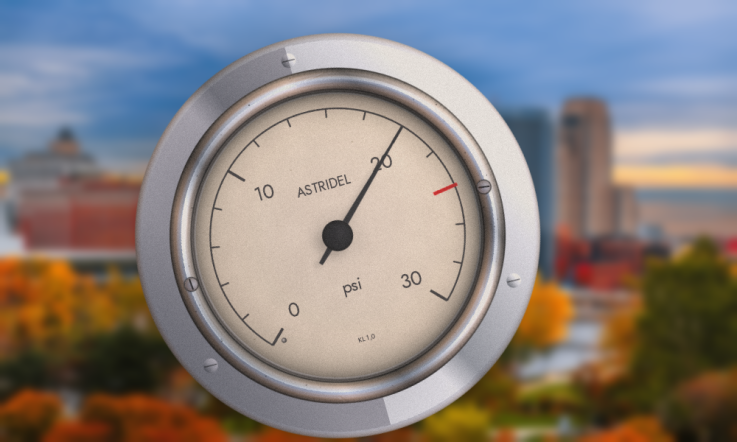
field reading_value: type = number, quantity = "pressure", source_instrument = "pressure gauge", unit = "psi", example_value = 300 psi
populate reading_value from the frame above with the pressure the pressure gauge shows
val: 20 psi
